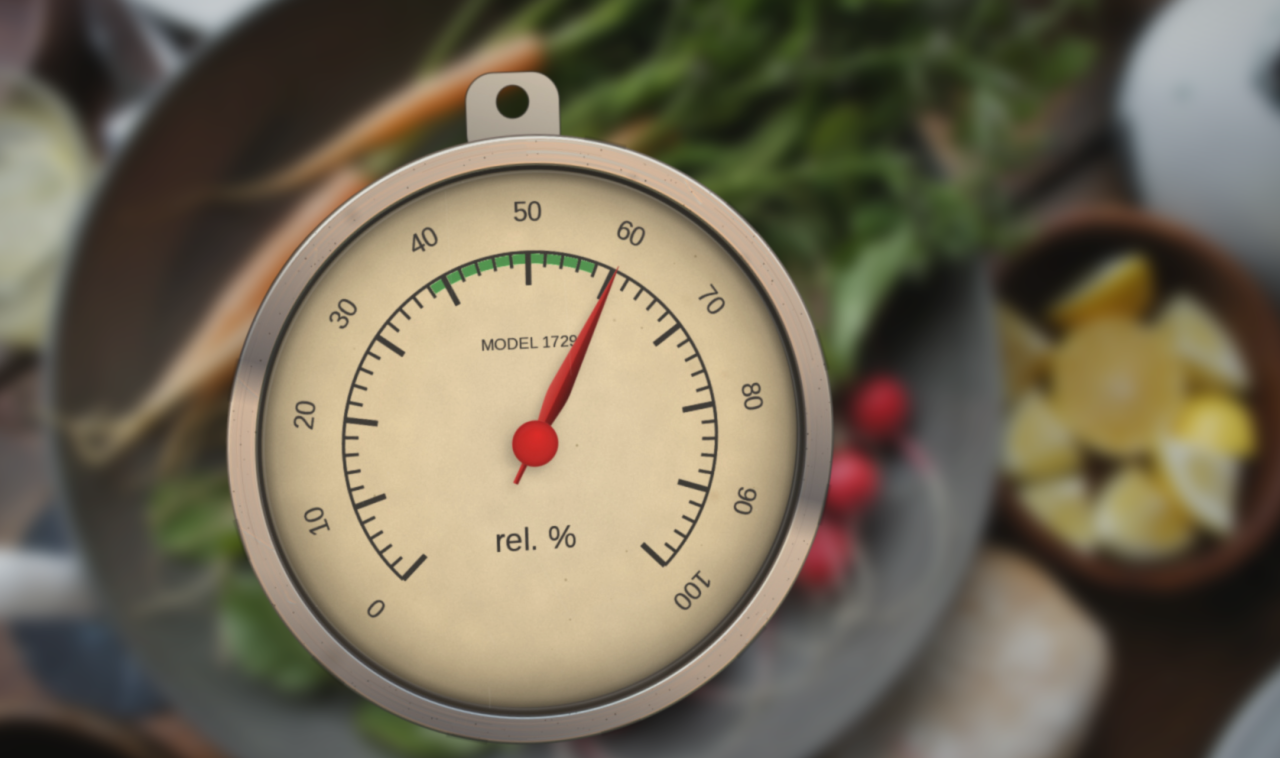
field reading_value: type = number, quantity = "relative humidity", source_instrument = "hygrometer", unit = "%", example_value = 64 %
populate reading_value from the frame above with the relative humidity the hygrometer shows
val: 60 %
